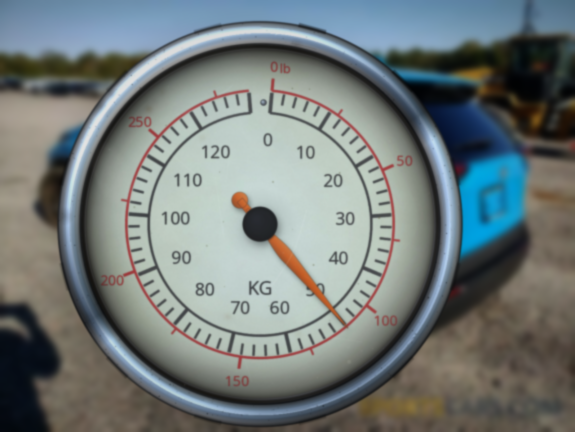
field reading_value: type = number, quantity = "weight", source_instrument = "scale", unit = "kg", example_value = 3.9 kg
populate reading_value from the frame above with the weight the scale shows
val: 50 kg
